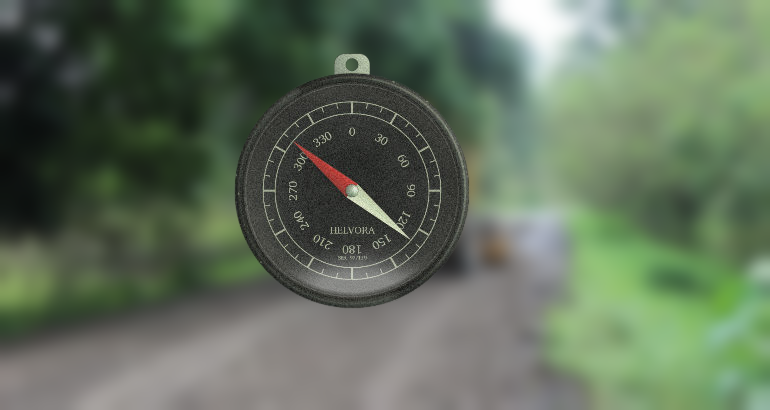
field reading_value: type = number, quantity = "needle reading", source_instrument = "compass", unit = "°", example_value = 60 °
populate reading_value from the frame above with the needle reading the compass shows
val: 310 °
